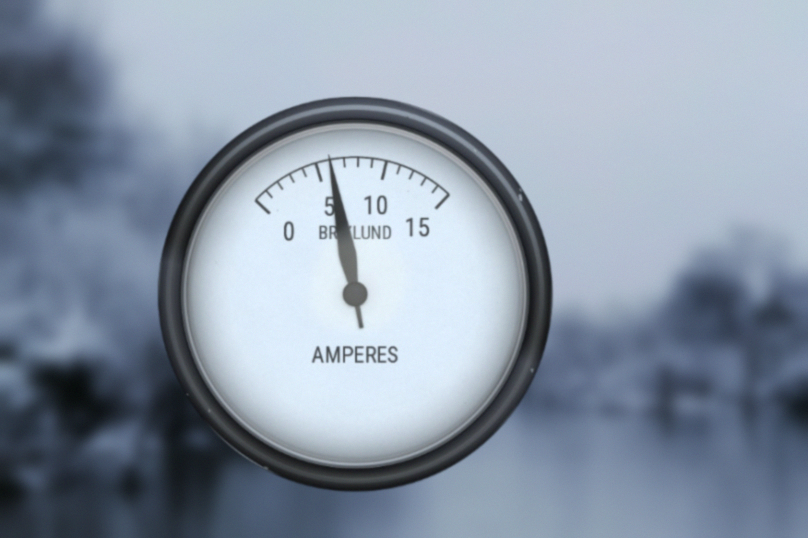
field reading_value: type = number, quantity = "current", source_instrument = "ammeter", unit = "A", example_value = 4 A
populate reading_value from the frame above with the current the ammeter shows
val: 6 A
